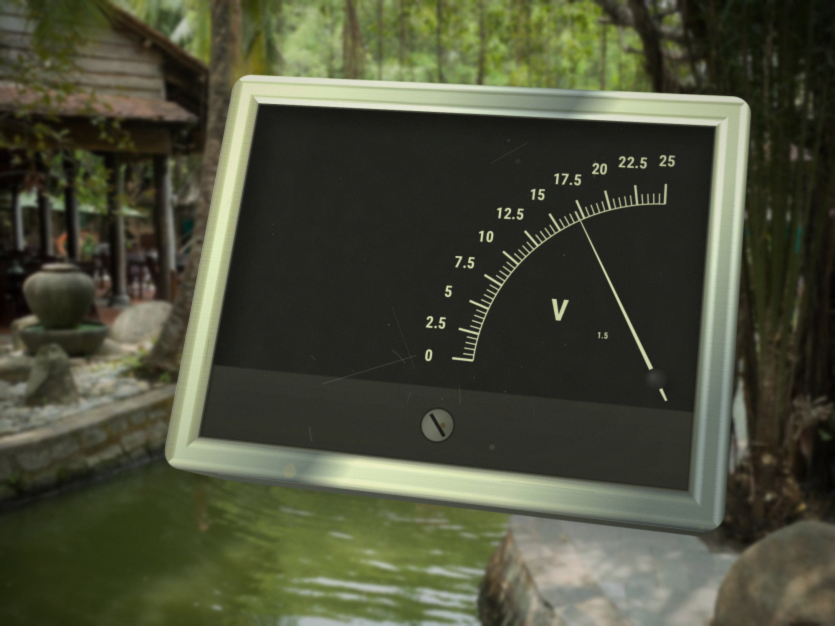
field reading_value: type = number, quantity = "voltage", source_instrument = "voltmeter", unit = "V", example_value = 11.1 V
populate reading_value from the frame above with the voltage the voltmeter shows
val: 17 V
